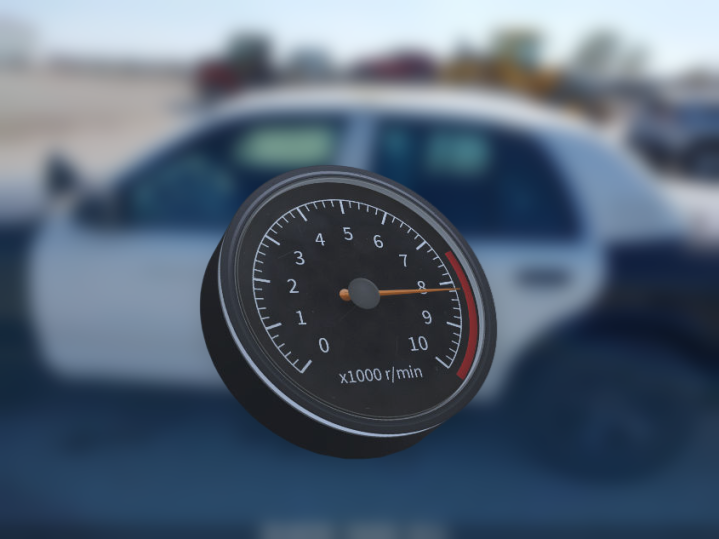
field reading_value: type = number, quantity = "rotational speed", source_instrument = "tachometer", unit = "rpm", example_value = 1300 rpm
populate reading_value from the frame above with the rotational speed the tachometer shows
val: 8200 rpm
